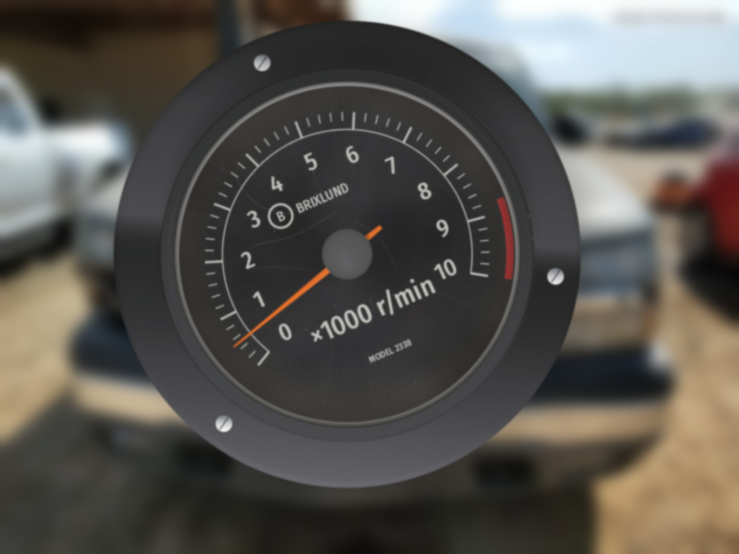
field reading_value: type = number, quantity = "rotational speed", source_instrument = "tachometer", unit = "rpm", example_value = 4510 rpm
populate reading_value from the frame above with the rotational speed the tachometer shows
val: 500 rpm
